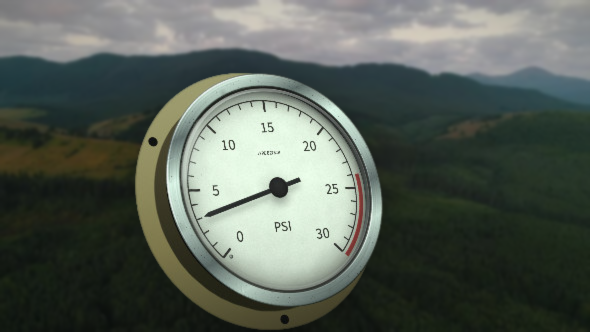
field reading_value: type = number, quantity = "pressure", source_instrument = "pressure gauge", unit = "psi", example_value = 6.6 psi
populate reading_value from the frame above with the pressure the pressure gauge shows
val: 3 psi
